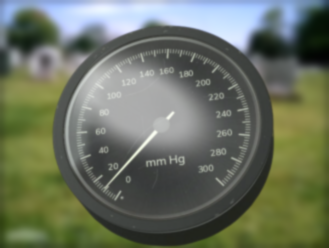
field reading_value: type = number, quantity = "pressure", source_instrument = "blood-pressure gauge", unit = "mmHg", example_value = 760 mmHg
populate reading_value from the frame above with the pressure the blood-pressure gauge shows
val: 10 mmHg
